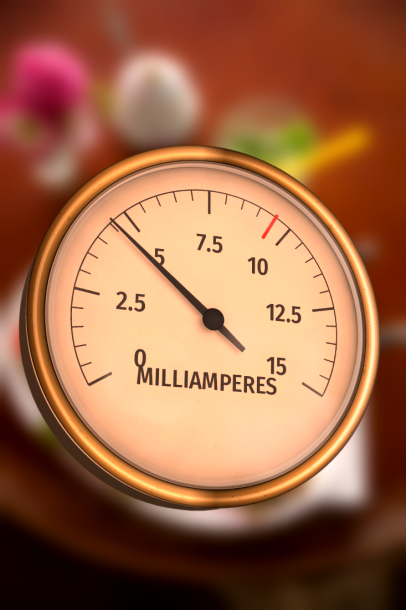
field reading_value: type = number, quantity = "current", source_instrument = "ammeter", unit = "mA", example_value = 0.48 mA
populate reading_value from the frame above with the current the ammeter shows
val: 4.5 mA
